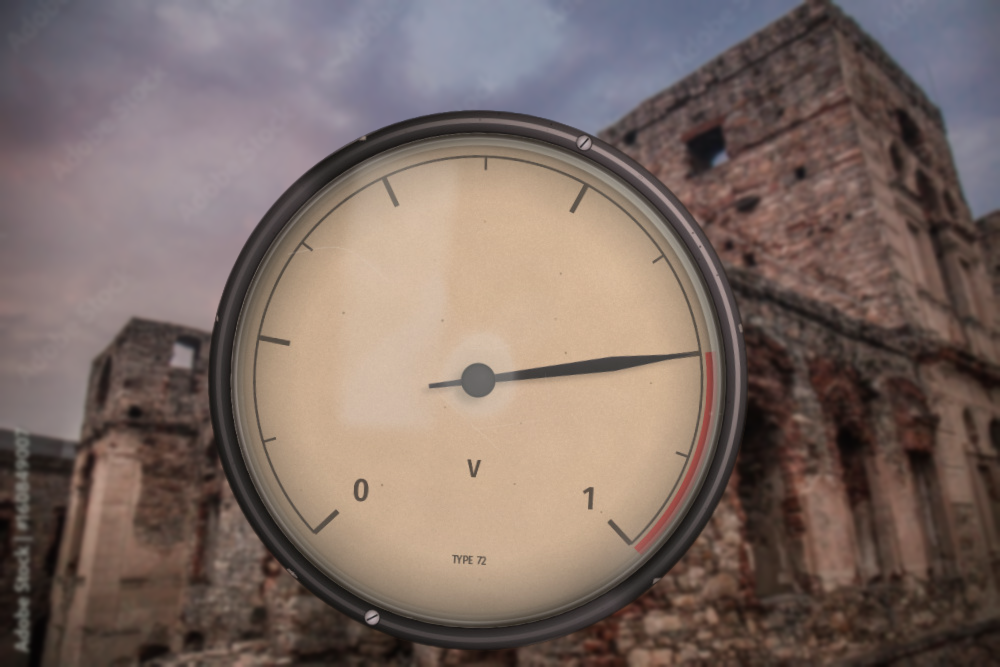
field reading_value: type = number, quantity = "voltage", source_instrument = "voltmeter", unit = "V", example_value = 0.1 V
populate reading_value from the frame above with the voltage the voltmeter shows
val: 0.8 V
